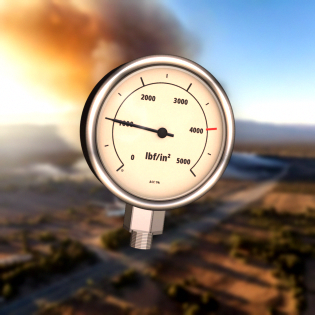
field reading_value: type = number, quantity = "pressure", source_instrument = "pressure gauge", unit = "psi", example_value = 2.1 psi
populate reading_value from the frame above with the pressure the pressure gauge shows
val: 1000 psi
